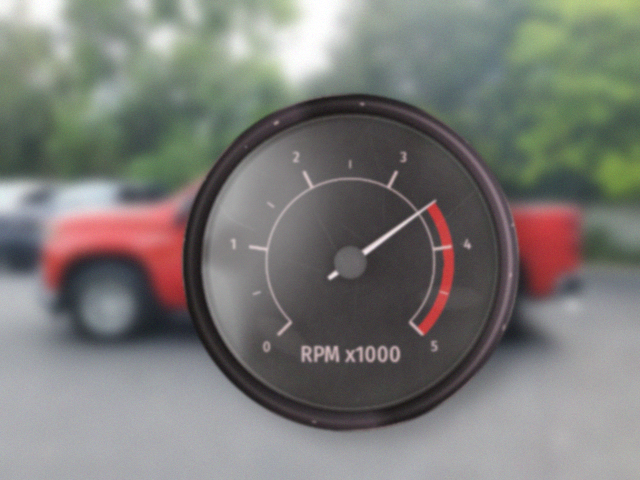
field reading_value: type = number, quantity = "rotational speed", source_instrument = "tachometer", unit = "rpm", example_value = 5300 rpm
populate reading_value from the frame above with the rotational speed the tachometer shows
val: 3500 rpm
